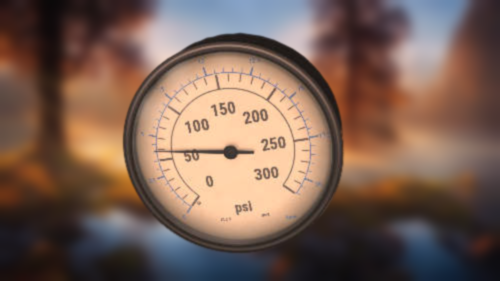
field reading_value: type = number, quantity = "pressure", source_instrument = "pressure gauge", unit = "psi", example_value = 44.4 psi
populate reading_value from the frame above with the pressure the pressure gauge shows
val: 60 psi
